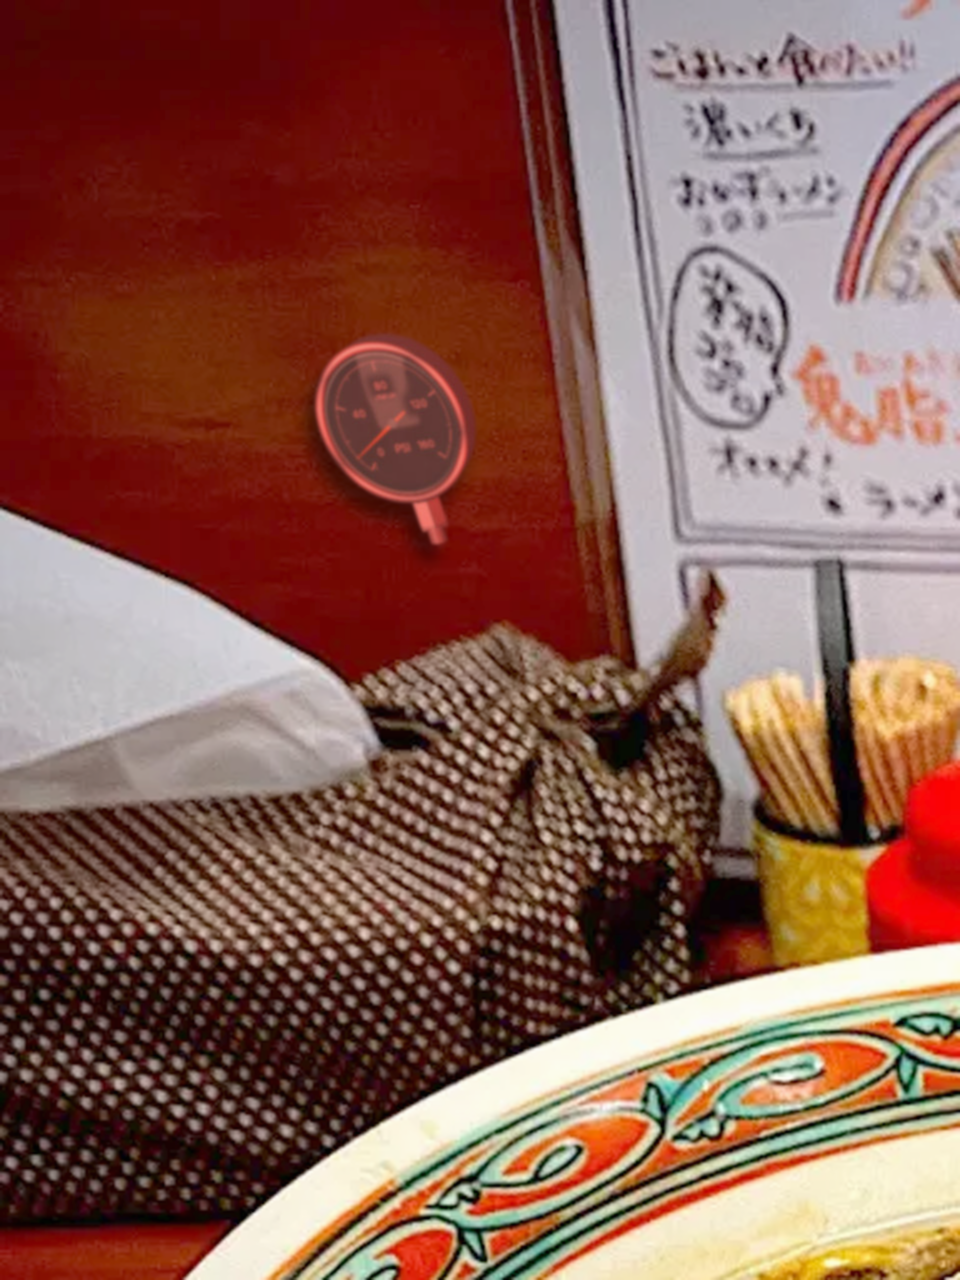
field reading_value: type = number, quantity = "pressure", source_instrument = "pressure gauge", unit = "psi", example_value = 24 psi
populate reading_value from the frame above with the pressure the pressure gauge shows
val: 10 psi
